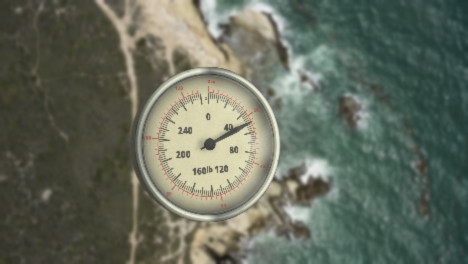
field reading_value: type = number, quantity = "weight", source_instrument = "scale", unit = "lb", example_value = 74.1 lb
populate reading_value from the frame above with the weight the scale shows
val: 50 lb
